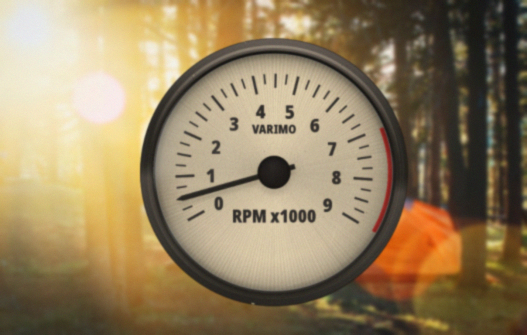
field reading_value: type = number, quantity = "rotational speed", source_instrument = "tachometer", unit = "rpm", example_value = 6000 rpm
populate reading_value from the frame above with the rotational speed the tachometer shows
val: 500 rpm
